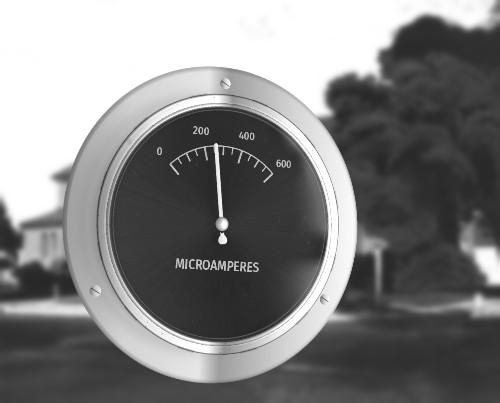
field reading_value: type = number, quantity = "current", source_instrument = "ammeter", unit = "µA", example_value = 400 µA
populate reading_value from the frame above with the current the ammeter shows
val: 250 µA
